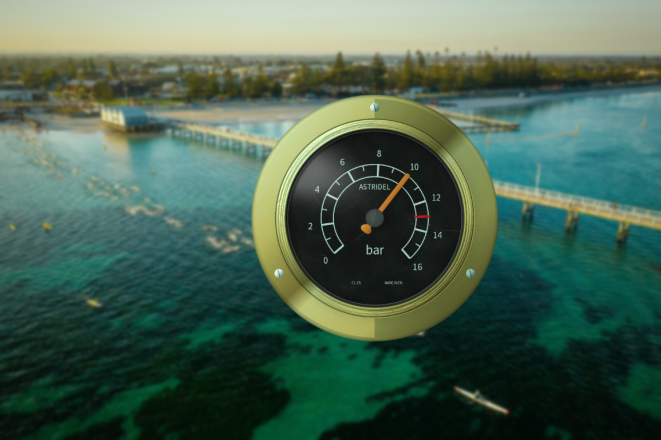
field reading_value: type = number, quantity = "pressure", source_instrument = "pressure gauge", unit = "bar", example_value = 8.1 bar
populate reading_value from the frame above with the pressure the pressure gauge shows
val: 10 bar
